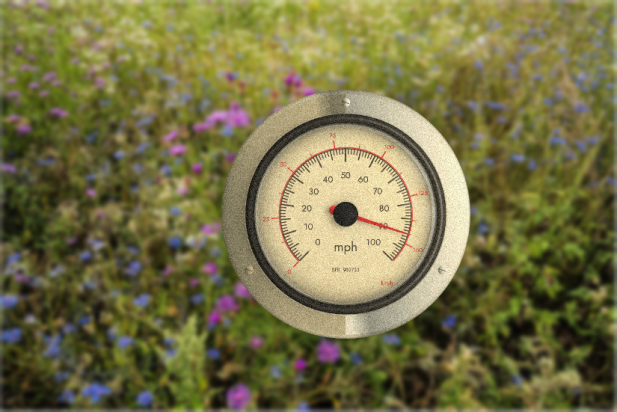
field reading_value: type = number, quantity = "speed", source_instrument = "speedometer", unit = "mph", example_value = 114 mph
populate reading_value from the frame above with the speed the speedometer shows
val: 90 mph
